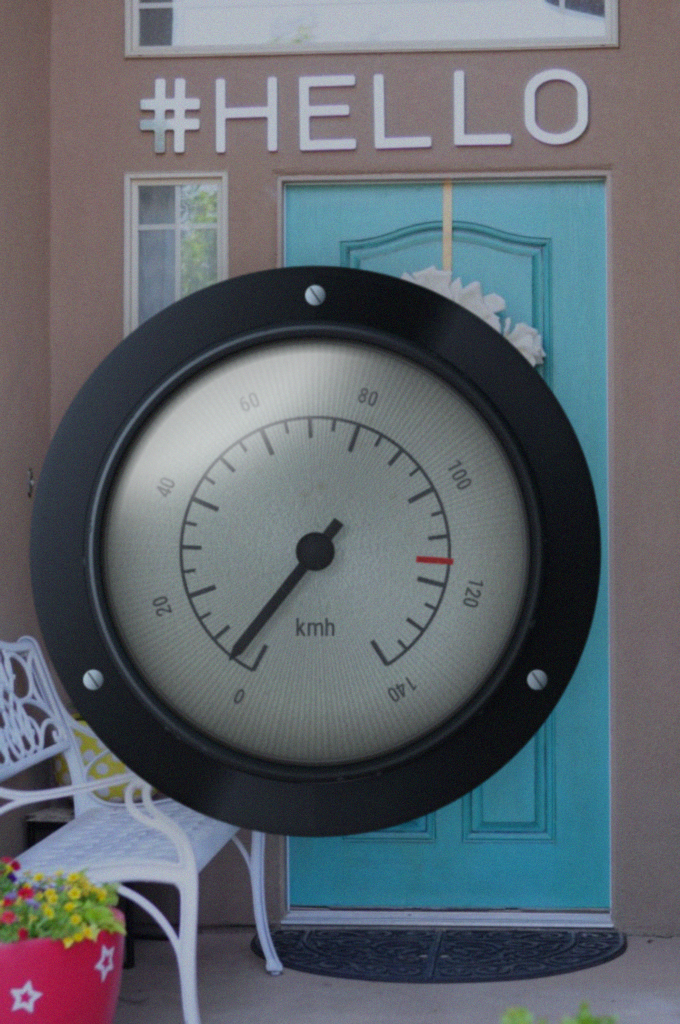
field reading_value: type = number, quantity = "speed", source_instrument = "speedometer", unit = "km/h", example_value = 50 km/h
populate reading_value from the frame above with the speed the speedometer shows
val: 5 km/h
